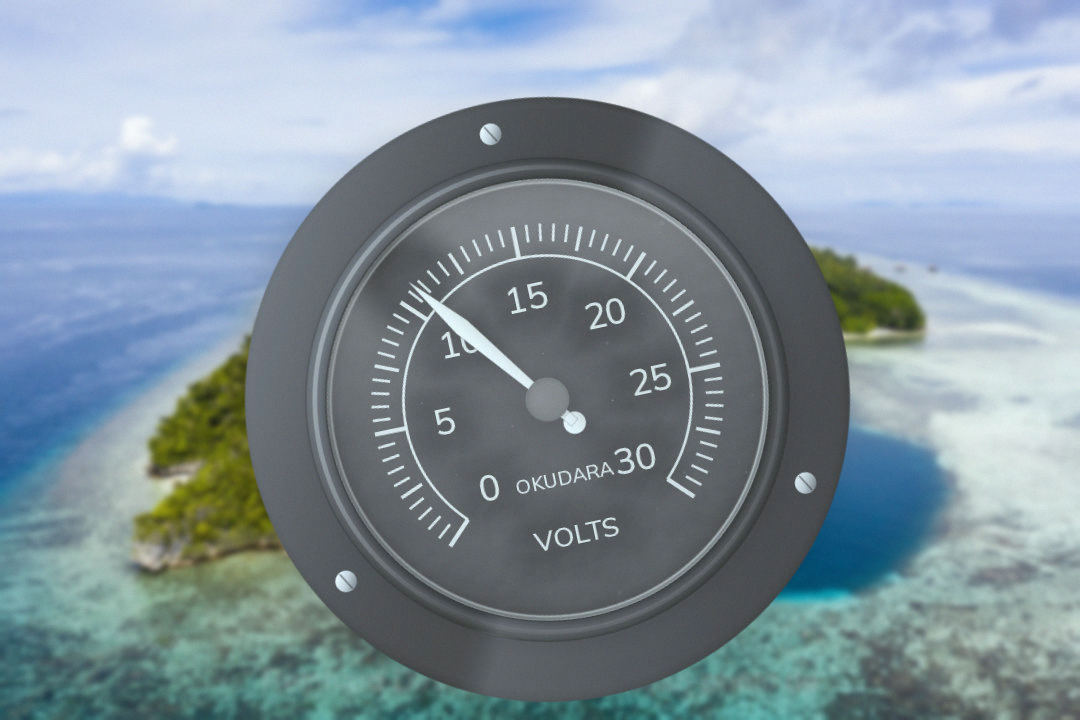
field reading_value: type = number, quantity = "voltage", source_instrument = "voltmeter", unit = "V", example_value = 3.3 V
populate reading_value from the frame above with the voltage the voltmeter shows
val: 10.75 V
